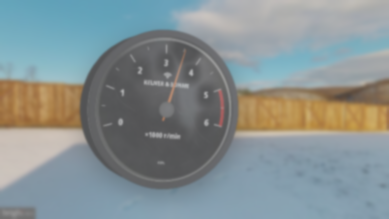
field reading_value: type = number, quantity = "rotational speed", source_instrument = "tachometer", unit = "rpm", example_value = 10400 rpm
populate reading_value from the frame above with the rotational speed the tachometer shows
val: 3500 rpm
